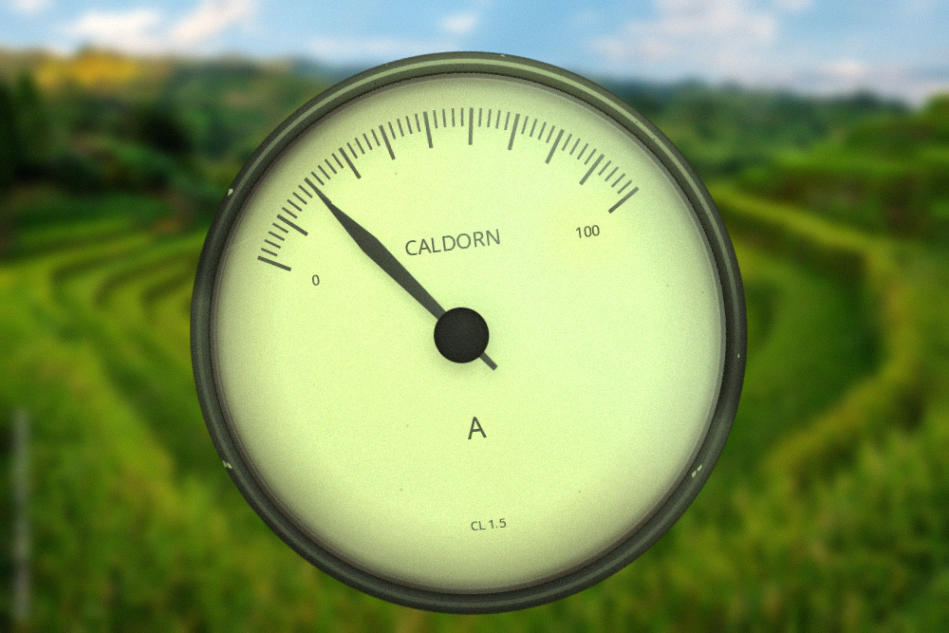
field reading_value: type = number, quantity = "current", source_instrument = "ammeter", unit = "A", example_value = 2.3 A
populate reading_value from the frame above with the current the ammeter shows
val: 20 A
